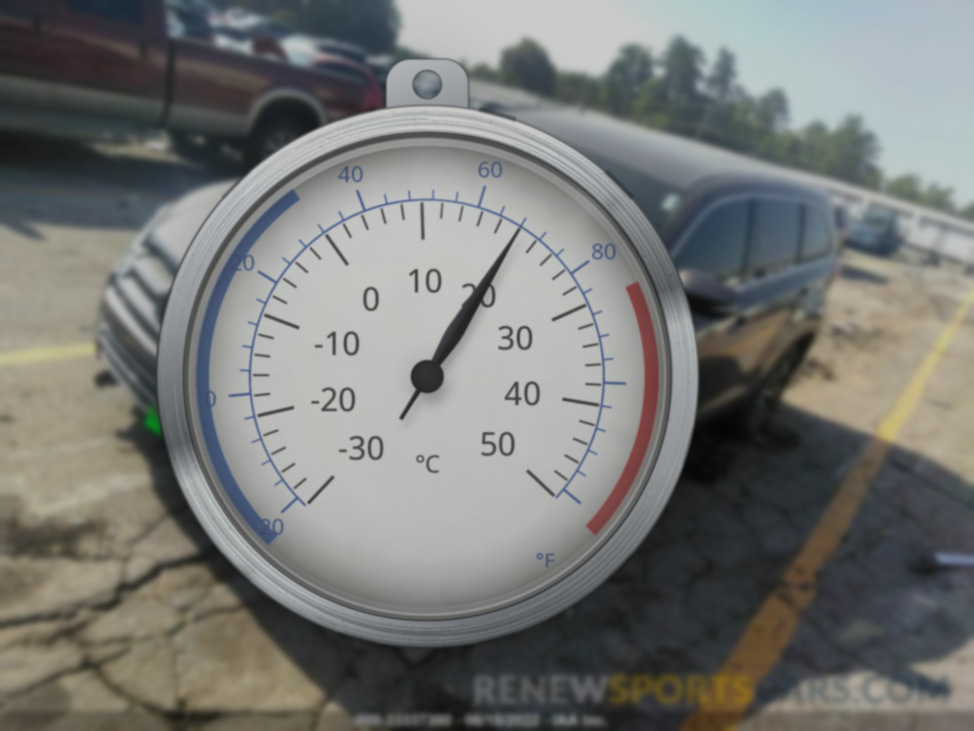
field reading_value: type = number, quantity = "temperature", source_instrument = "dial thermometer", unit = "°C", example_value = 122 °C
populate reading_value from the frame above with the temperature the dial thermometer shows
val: 20 °C
